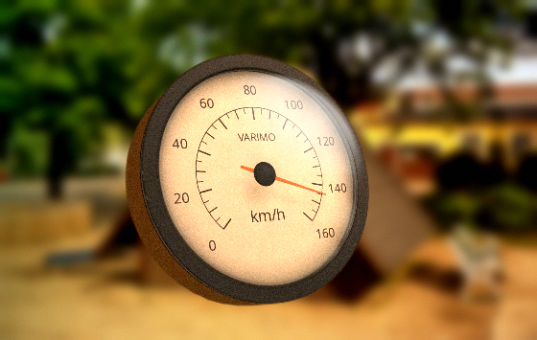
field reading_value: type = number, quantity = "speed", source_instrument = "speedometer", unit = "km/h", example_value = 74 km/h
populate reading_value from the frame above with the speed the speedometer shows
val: 145 km/h
